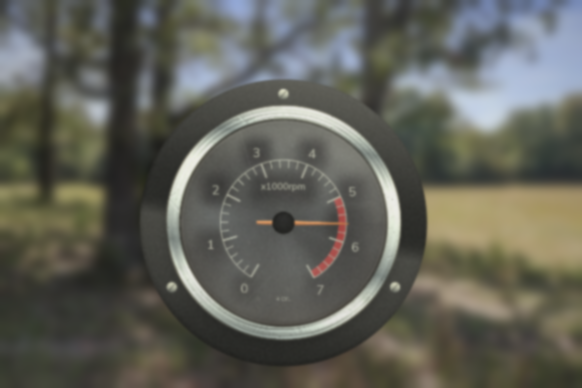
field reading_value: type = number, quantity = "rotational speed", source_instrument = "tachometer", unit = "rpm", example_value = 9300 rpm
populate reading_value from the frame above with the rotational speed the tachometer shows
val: 5600 rpm
